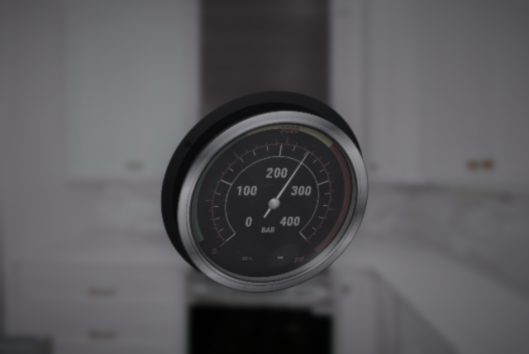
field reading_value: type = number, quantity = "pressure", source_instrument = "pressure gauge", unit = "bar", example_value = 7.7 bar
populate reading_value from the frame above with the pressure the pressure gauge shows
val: 240 bar
